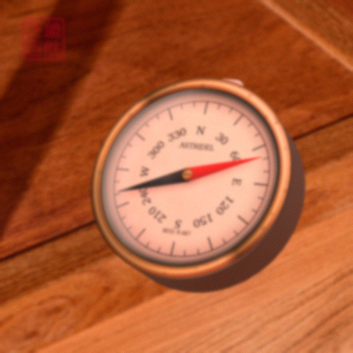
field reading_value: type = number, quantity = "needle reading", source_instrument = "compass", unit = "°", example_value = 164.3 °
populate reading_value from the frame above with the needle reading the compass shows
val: 70 °
